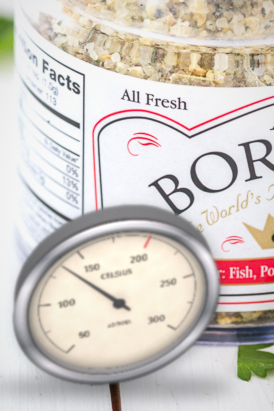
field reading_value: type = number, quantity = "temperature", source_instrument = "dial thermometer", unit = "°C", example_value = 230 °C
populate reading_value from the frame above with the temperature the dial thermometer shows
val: 137.5 °C
